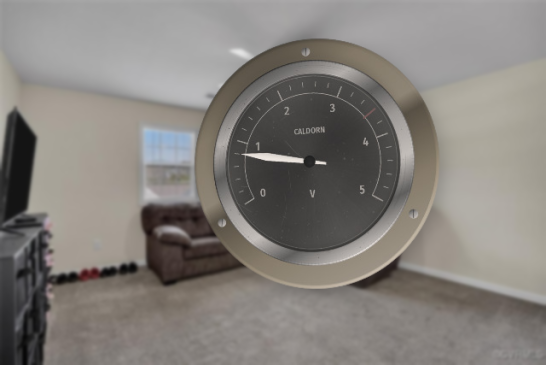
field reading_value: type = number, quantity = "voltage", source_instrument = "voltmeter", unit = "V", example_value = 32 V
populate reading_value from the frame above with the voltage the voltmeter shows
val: 0.8 V
